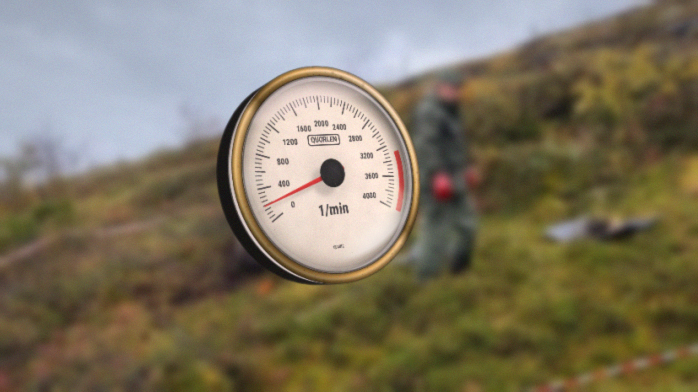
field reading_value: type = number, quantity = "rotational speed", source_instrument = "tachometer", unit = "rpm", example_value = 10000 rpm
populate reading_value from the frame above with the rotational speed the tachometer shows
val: 200 rpm
